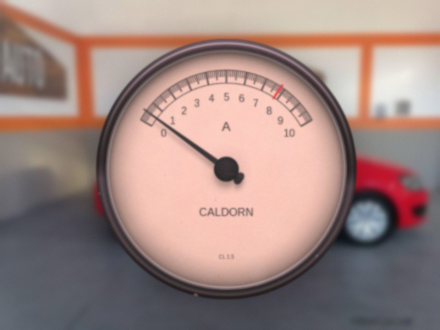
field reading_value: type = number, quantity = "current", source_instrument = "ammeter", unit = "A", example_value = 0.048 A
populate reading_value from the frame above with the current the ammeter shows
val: 0.5 A
